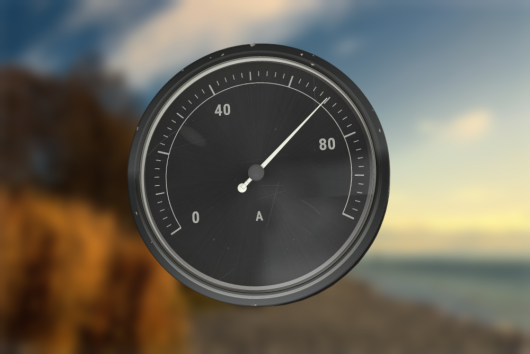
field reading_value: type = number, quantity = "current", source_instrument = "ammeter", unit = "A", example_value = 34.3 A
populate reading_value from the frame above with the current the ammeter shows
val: 70 A
